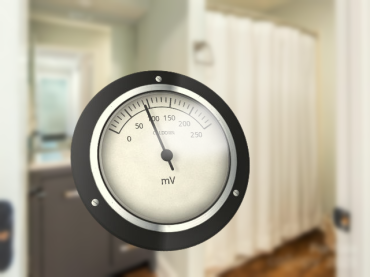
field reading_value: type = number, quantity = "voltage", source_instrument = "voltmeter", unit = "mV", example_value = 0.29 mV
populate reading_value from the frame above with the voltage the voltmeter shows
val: 90 mV
